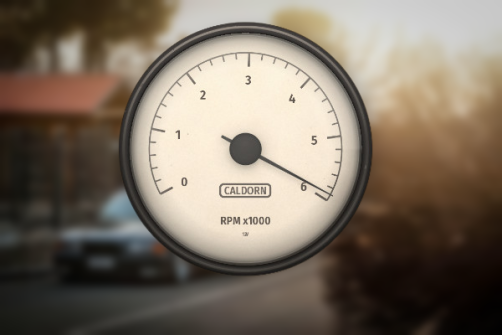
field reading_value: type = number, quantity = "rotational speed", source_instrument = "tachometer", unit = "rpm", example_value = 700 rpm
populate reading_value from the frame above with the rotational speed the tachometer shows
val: 5900 rpm
